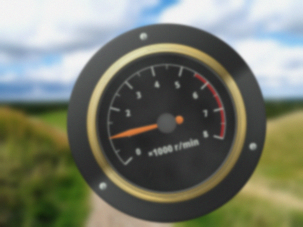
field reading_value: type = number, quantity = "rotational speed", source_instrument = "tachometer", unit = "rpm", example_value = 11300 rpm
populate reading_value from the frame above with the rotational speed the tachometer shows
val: 1000 rpm
